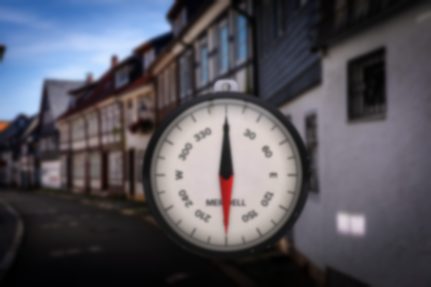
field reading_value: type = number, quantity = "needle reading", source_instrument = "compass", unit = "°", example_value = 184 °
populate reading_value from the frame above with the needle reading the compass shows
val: 180 °
